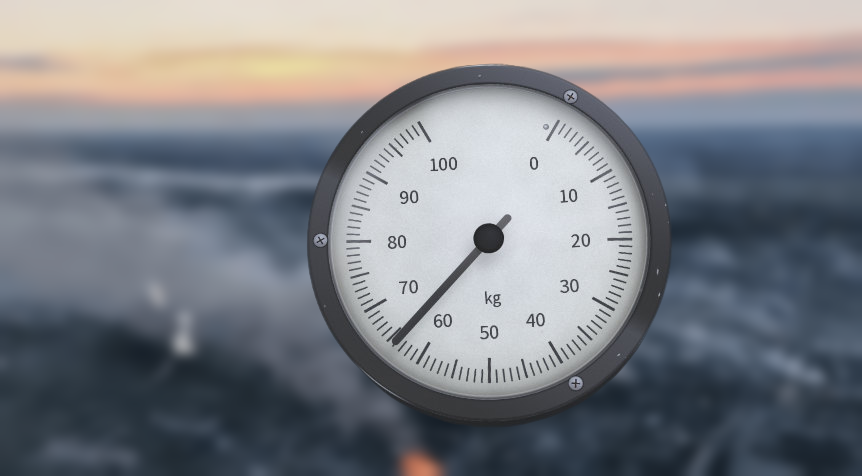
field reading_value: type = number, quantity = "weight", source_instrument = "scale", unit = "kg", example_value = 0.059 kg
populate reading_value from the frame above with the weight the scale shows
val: 64 kg
